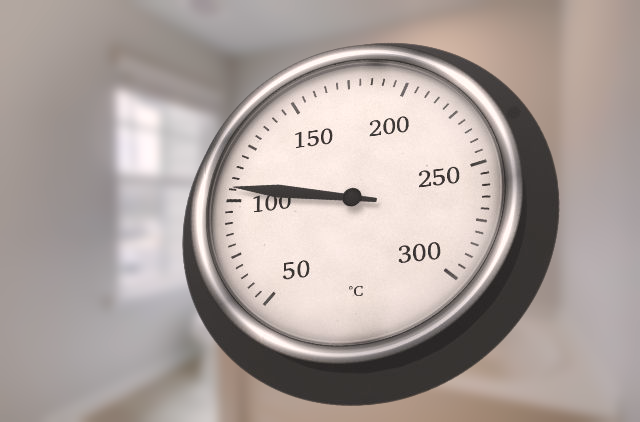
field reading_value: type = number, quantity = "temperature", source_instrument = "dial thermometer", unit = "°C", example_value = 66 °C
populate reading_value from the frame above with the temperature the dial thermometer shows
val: 105 °C
